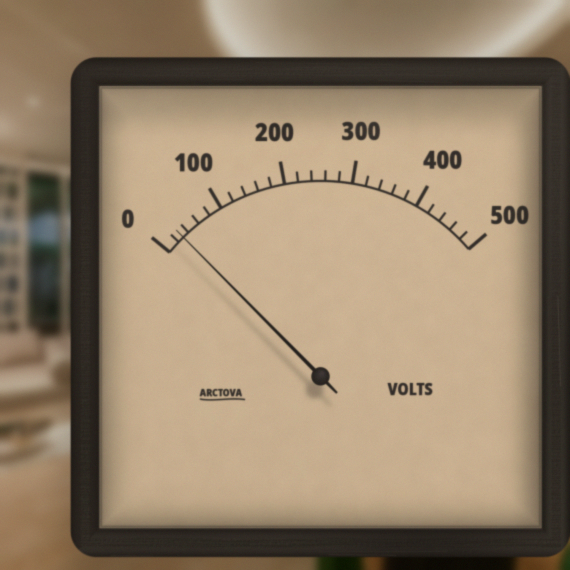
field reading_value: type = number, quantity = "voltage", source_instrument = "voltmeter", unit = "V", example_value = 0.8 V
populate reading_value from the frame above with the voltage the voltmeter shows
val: 30 V
